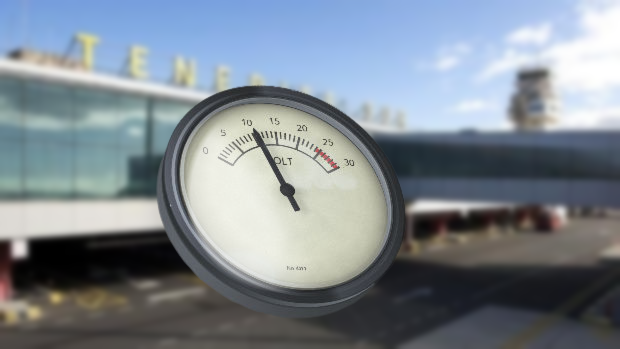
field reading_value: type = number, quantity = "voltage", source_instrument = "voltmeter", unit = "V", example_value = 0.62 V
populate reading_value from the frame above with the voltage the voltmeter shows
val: 10 V
